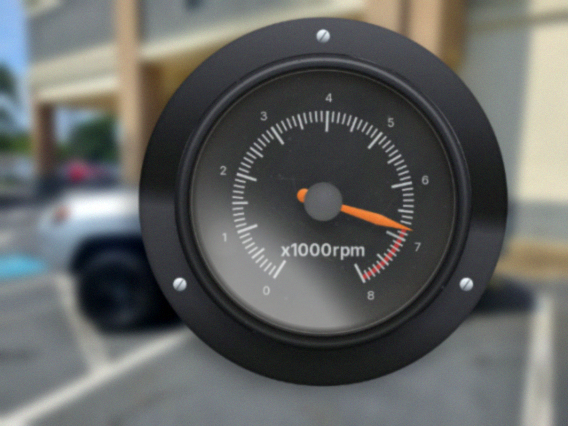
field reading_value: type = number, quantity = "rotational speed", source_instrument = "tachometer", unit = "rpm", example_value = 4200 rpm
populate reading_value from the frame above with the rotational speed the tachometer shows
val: 6800 rpm
